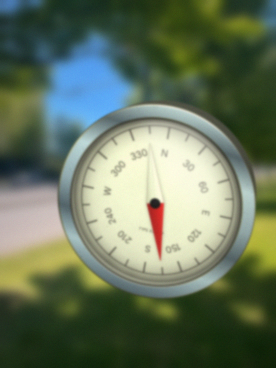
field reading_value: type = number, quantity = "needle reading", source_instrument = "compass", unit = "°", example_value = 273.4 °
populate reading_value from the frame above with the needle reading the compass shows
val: 165 °
